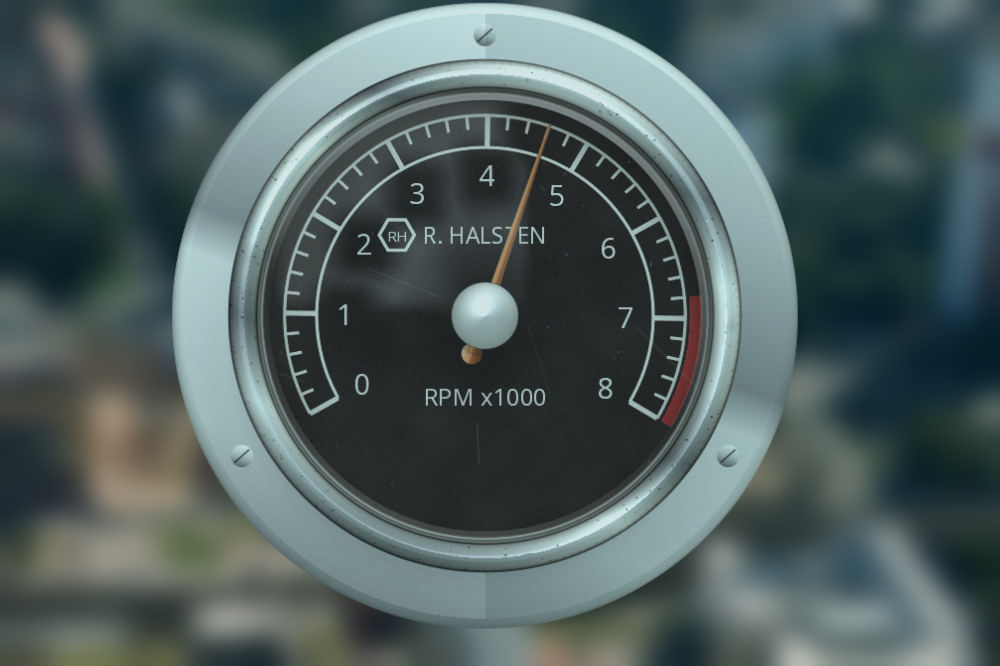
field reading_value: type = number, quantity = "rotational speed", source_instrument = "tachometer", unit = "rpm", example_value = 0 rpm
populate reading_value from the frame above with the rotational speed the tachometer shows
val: 4600 rpm
